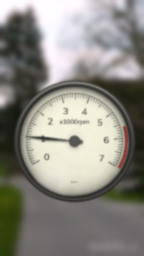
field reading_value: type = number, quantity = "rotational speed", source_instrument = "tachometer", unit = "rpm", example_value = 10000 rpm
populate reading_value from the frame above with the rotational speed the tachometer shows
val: 1000 rpm
